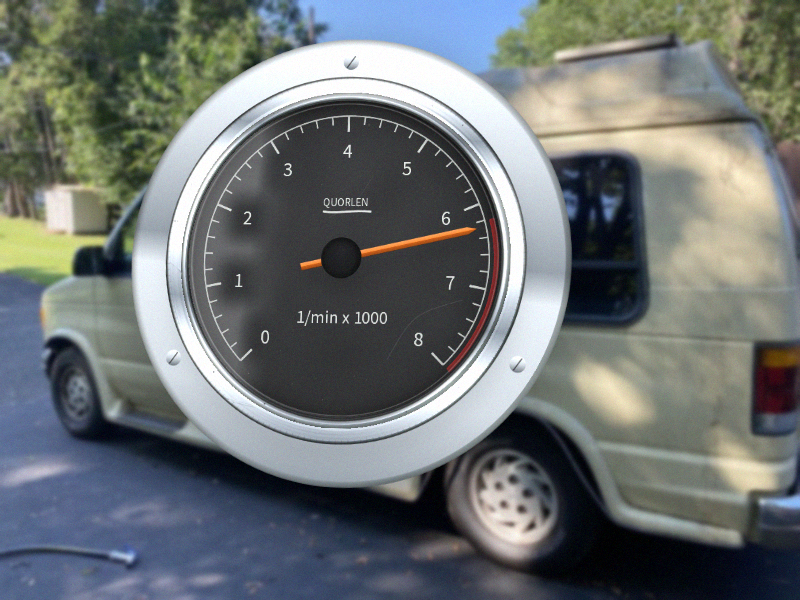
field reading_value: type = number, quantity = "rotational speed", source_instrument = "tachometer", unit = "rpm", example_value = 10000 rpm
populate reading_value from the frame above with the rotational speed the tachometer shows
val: 6300 rpm
